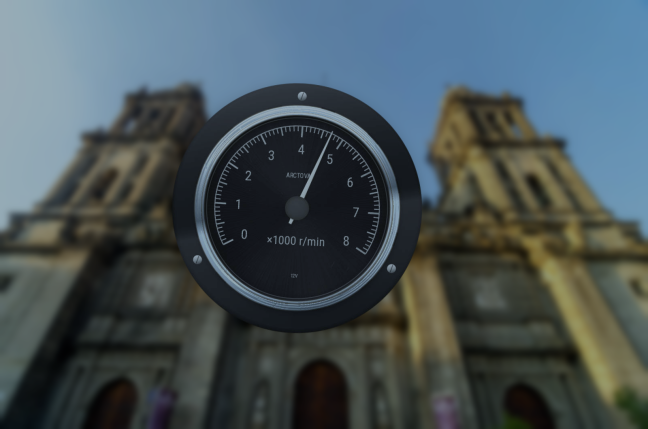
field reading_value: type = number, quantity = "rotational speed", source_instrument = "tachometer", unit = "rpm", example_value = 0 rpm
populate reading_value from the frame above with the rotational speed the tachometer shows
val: 4700 rpm
